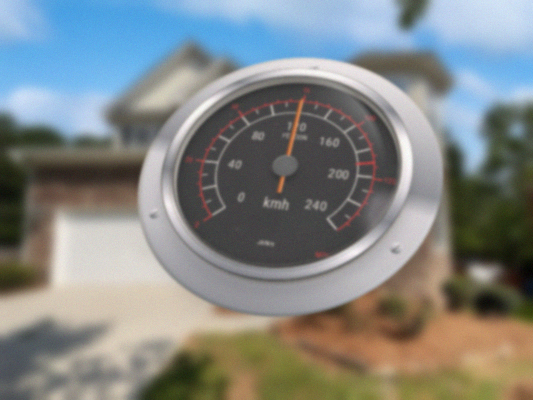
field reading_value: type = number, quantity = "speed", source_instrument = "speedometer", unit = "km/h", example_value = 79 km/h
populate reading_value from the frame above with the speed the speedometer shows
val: 120 km/h
